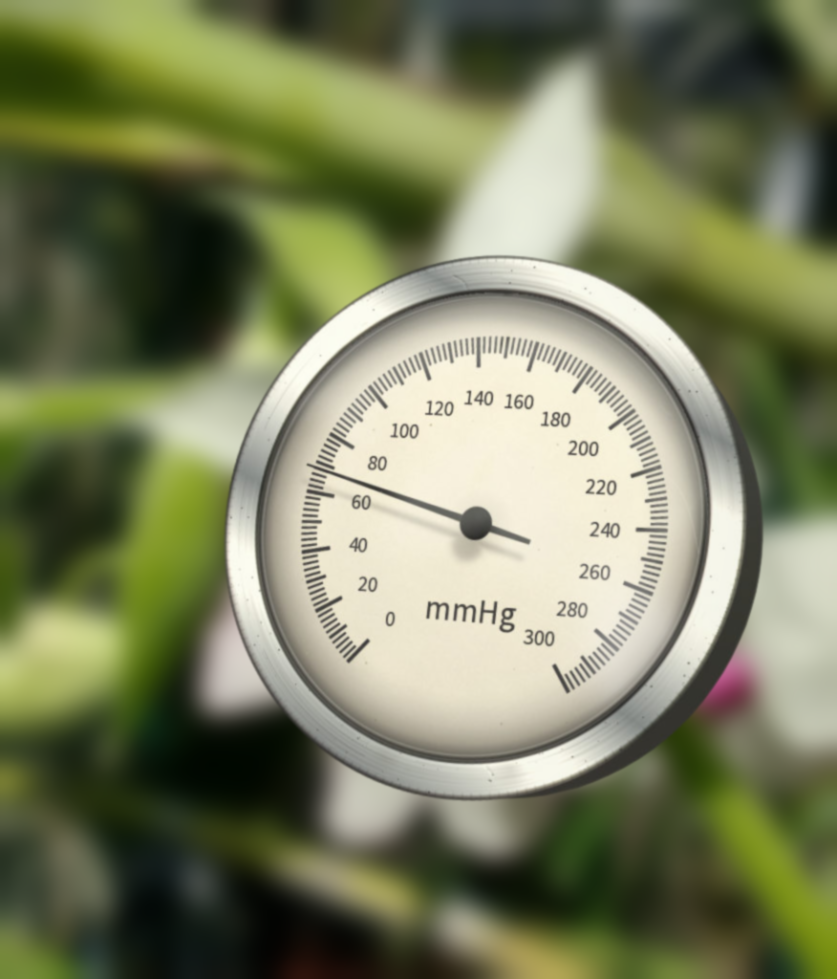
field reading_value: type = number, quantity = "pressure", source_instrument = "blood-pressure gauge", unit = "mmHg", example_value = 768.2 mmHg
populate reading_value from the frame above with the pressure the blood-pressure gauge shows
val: 68 mmHg
